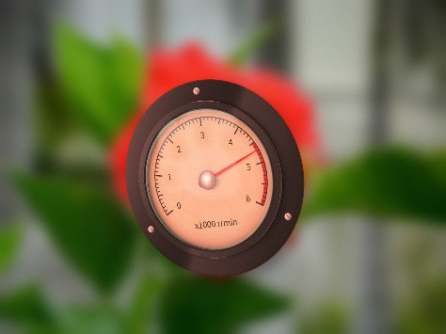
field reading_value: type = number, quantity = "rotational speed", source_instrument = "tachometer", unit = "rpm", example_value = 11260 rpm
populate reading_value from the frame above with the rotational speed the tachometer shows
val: 4700 rpm
